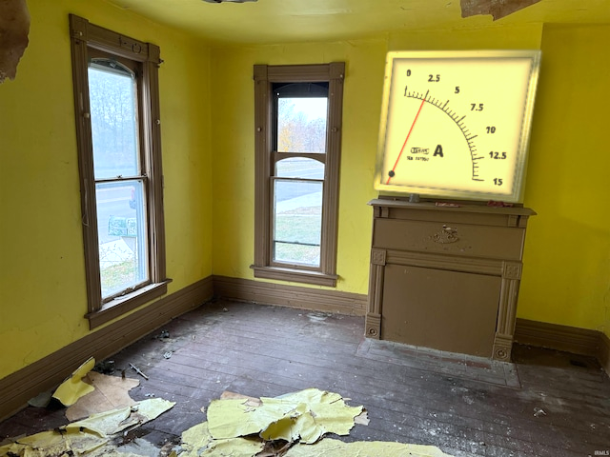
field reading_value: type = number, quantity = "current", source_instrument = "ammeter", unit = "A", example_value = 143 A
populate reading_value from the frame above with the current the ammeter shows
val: 2.5 A
